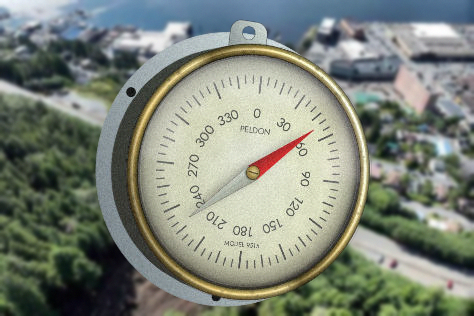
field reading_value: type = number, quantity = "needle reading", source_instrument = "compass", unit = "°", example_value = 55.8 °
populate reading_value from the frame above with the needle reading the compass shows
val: 50 °
